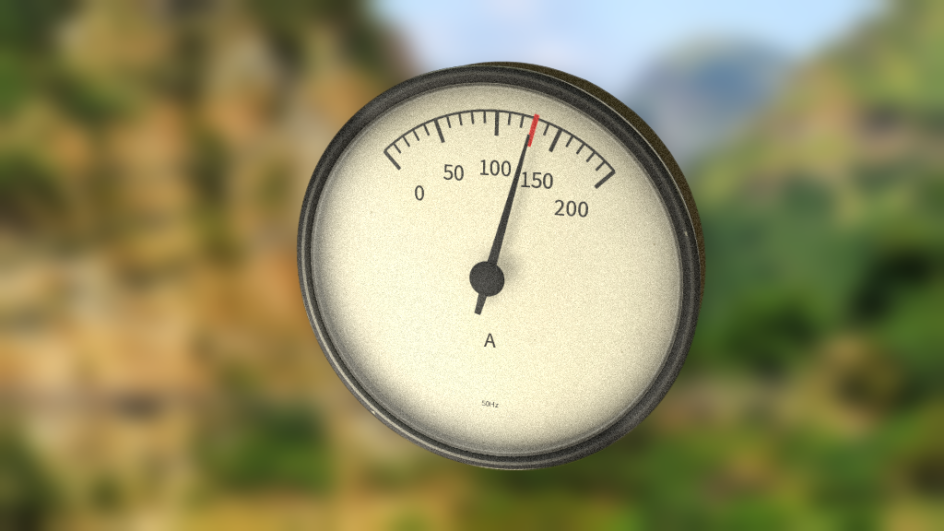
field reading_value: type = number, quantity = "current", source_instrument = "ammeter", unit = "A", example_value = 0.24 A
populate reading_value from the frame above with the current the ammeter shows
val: 130 A
